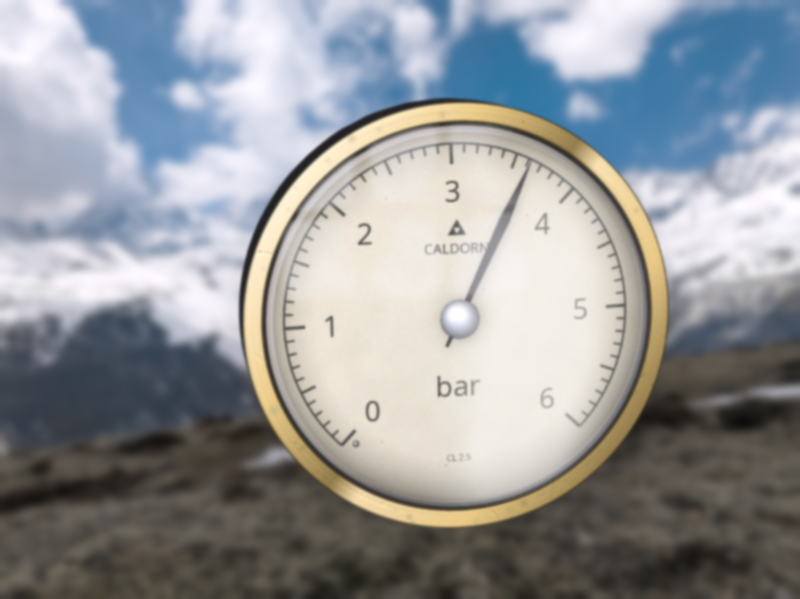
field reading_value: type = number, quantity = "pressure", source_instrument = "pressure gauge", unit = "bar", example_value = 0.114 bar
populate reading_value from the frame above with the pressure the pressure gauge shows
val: 3.6 bar
